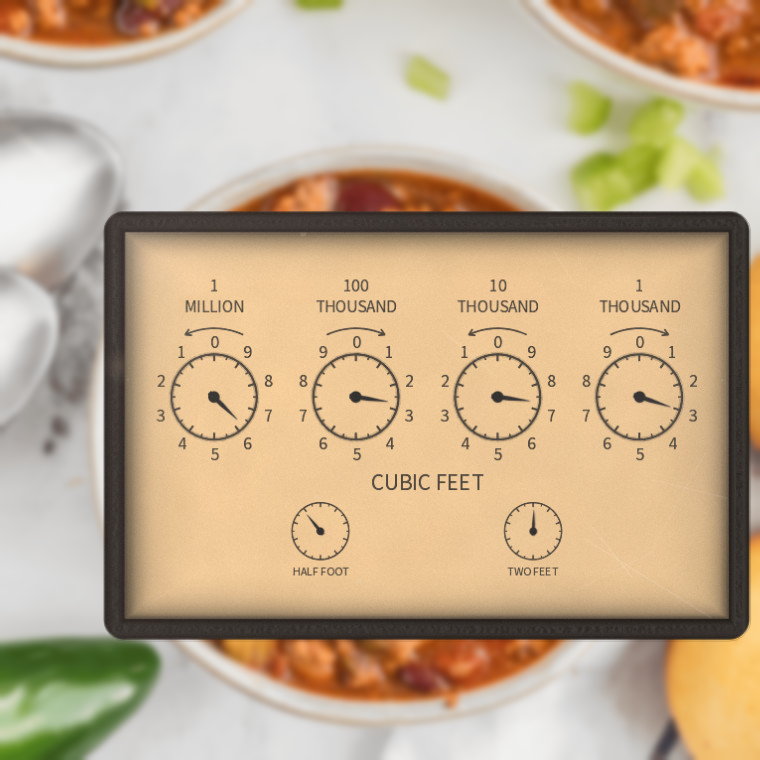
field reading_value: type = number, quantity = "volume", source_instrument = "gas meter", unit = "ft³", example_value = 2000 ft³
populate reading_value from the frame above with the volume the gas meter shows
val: 627300 ft³
